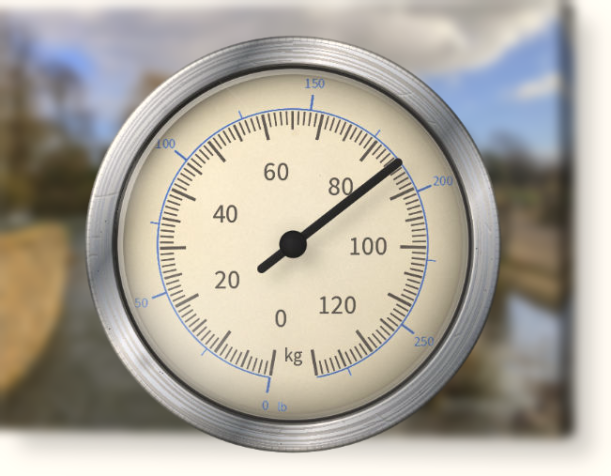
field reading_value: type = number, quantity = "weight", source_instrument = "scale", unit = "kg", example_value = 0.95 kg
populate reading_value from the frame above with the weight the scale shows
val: 85 kg
